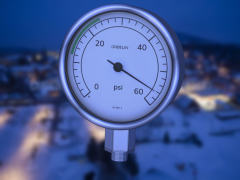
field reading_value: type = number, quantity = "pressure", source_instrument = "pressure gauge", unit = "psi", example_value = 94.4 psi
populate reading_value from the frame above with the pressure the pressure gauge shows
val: 56 psi
